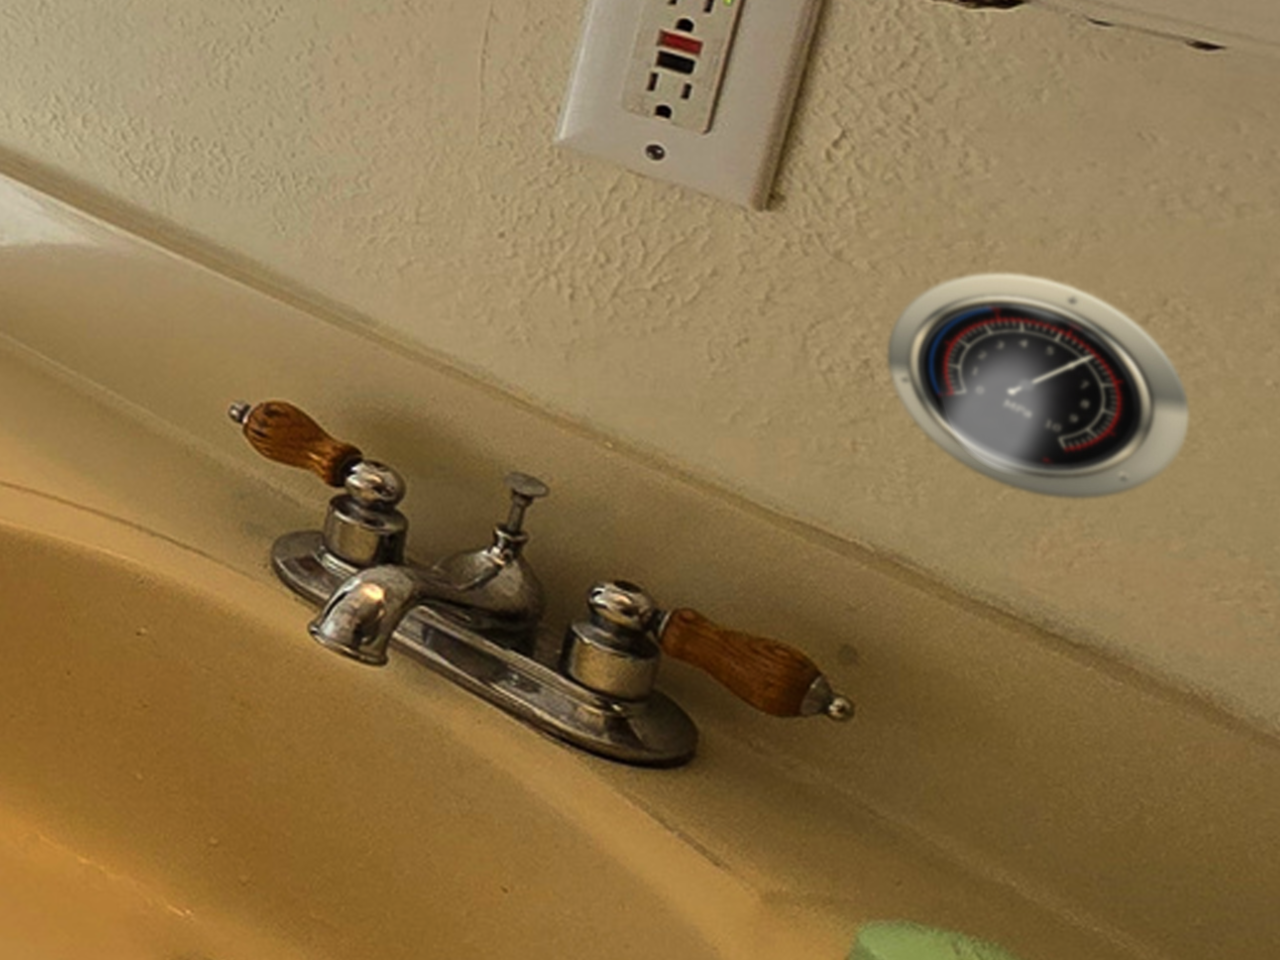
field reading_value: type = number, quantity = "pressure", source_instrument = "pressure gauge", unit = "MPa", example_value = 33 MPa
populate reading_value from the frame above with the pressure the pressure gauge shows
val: 6 MPa
